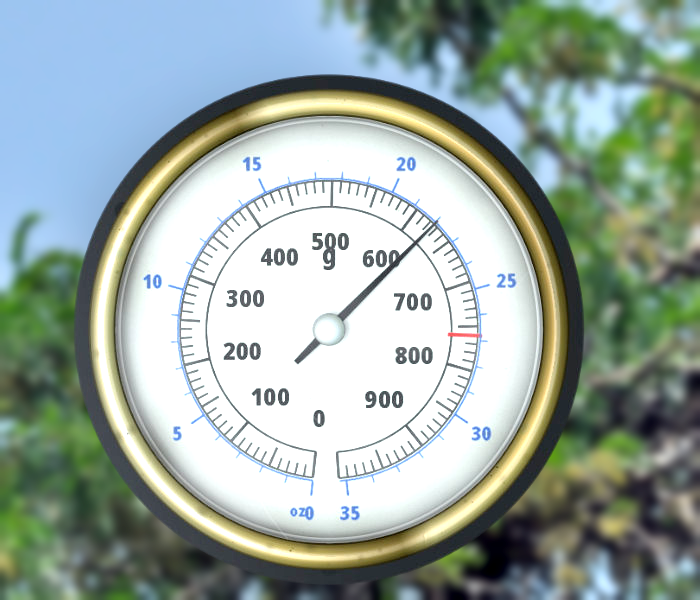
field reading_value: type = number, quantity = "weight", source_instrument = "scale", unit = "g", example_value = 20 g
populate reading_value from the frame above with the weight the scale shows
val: 625 g
